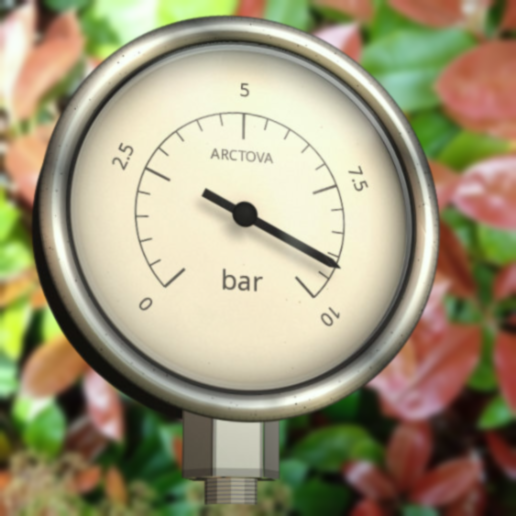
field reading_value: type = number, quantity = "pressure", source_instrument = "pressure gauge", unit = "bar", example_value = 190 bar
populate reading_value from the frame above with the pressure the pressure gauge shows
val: 9.25 bar
